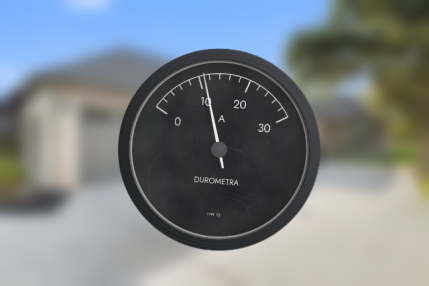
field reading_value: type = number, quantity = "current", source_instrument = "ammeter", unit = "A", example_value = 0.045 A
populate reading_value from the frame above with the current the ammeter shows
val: 11 A
